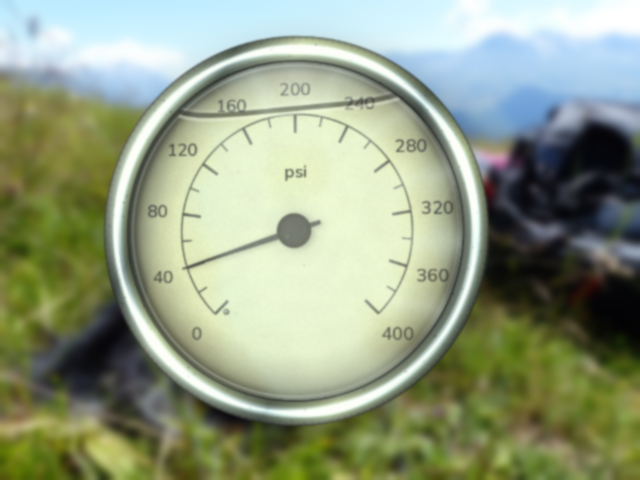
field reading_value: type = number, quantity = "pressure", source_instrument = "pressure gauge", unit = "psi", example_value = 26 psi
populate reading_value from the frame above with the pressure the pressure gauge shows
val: 40 psi
